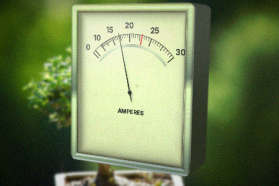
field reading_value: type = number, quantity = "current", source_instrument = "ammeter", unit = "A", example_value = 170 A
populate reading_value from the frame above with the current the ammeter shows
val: 17.5 A
